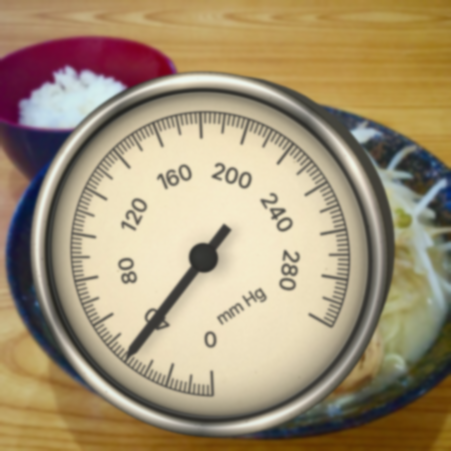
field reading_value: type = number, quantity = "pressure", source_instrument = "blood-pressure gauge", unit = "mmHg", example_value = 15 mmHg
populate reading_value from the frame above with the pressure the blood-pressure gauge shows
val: 40 mmHg
